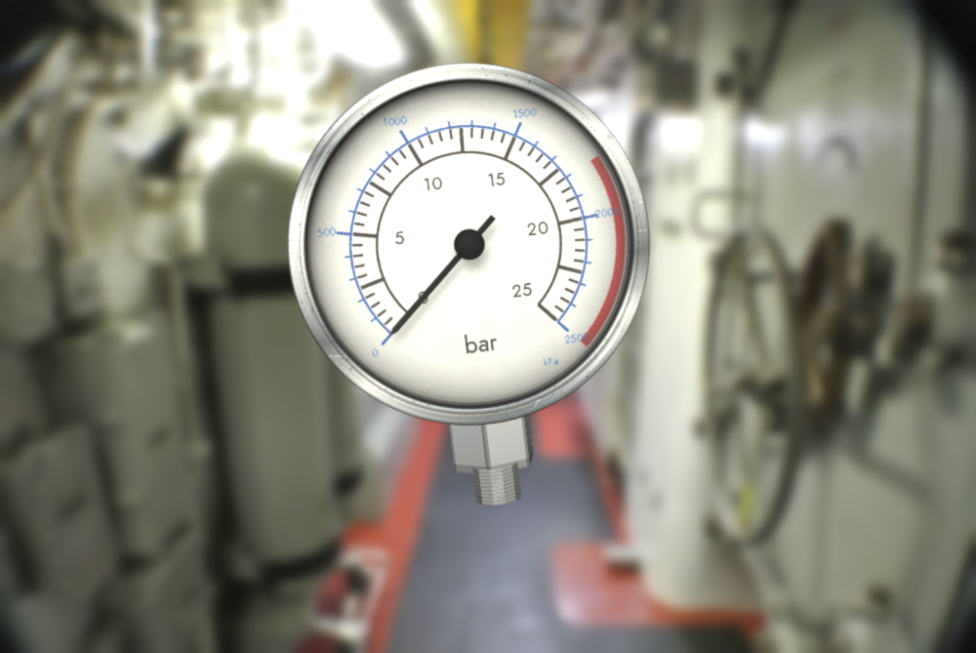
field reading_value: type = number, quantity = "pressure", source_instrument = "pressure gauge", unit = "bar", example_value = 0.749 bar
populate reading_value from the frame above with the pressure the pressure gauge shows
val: 0 bar
